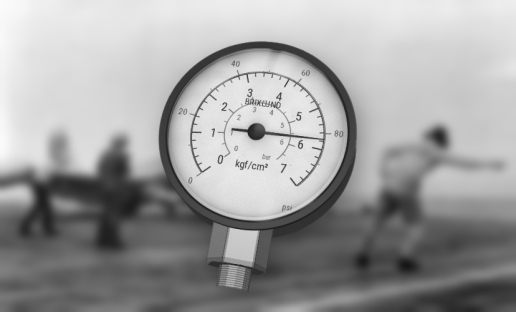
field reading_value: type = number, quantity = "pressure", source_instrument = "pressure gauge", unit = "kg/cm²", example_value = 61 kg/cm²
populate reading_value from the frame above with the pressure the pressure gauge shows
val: 5.8 kg/cm²
